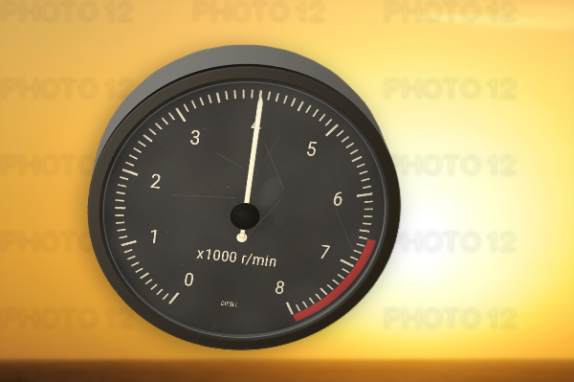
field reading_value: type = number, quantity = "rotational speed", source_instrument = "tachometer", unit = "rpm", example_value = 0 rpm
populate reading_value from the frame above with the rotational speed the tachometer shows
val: 4000 rpm
